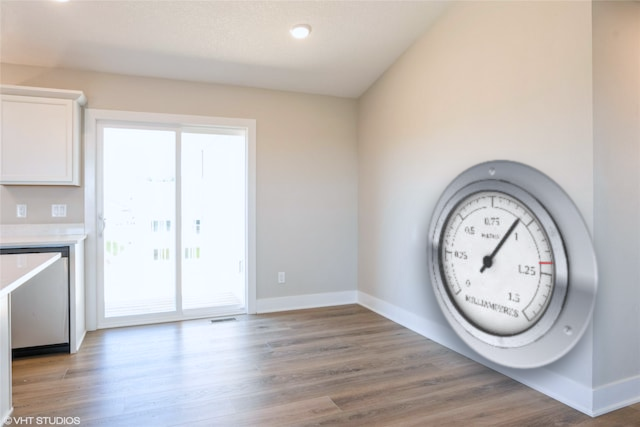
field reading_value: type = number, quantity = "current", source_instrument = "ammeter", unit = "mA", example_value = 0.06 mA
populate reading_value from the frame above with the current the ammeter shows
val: 0.95 mA
